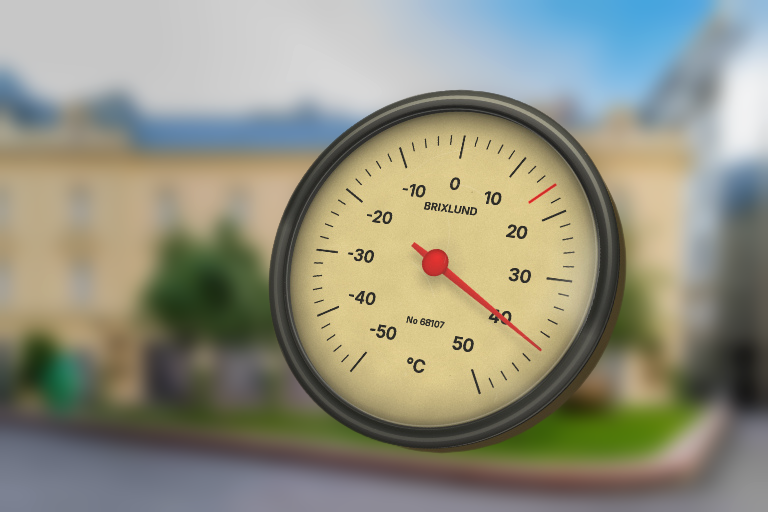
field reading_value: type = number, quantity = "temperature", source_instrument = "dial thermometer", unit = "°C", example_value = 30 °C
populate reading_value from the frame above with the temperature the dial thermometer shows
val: 40 °C
